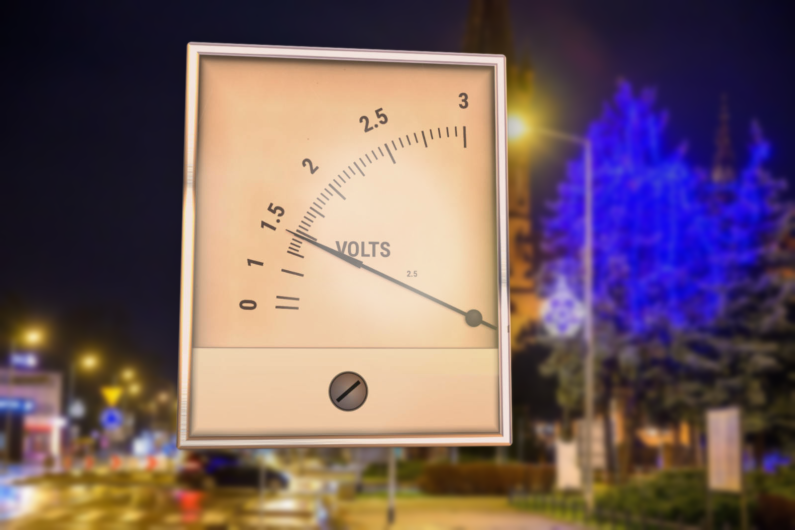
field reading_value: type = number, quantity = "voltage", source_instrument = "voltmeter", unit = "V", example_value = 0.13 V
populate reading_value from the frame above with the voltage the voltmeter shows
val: 1.45 V
